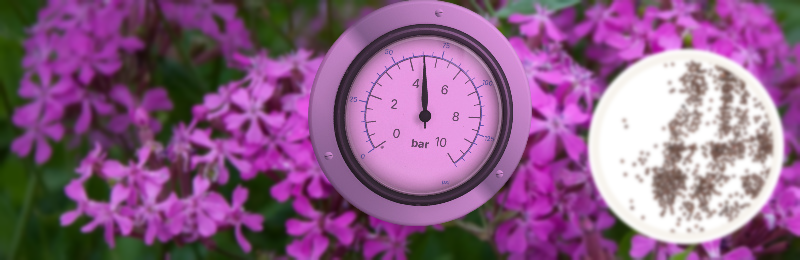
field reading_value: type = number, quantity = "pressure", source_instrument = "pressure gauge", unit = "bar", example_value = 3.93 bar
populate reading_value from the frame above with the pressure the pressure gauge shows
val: 4.5 bar
